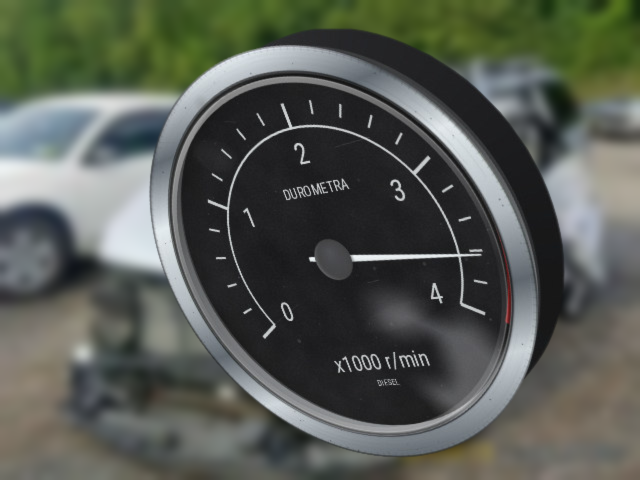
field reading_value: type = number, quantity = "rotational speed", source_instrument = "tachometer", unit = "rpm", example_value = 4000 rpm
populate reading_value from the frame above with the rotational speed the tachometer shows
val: 3600 rpm
